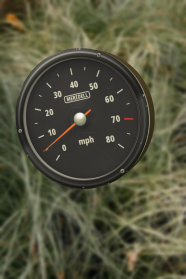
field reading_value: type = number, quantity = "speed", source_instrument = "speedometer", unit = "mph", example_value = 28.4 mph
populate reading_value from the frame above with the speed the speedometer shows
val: 5 mph
